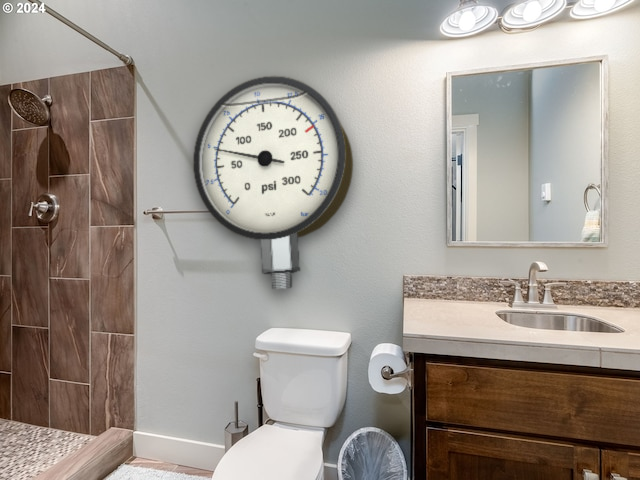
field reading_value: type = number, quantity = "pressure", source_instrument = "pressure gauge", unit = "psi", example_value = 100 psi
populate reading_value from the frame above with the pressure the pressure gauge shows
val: 70 psi
